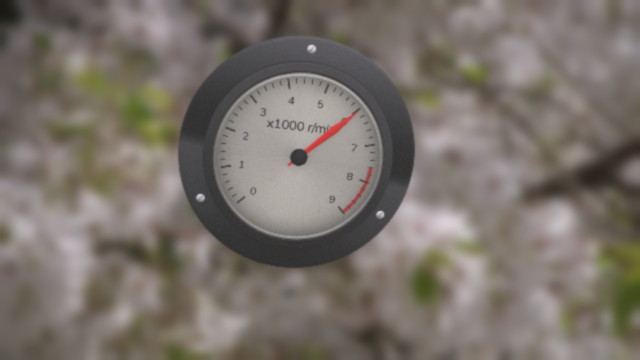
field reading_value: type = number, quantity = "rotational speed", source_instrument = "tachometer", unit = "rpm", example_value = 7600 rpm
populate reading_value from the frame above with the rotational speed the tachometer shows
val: 6000 rpm
